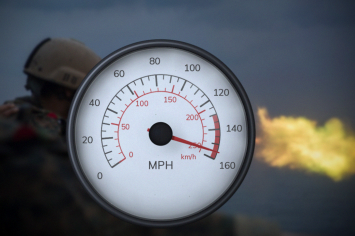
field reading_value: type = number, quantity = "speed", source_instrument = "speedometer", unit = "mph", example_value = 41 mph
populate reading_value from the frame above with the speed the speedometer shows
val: 155 mph
